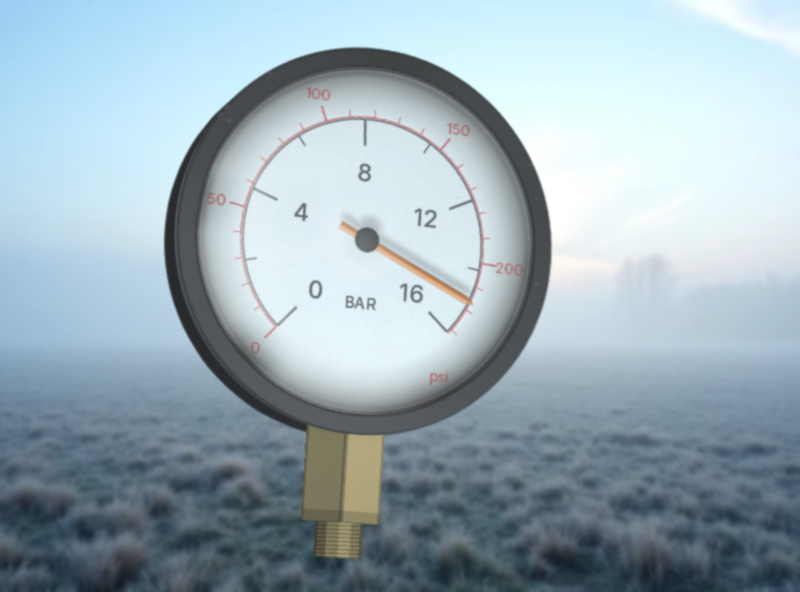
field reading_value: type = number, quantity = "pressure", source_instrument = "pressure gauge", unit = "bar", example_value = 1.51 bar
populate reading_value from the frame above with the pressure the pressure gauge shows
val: 15 bar
